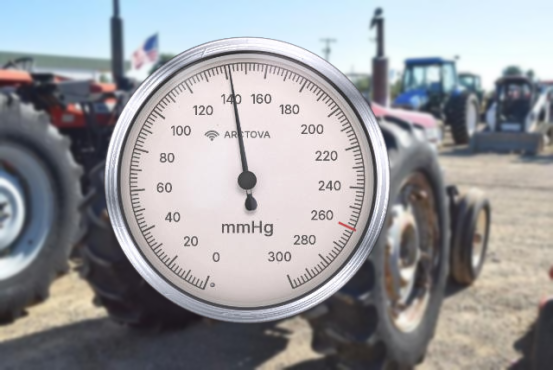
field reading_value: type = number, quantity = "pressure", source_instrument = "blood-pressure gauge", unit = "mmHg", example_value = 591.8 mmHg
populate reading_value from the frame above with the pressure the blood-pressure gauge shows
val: 142 mmHg
